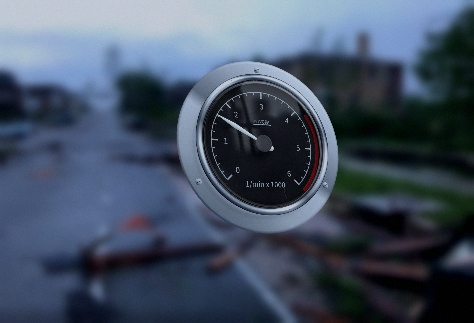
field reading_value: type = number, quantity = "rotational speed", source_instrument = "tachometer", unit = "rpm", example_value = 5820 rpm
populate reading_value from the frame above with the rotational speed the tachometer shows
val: 1600 rpm
